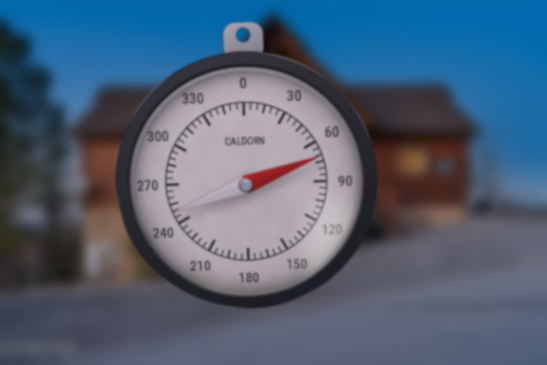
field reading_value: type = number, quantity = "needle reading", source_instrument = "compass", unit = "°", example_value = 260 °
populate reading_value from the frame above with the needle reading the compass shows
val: 70 °
